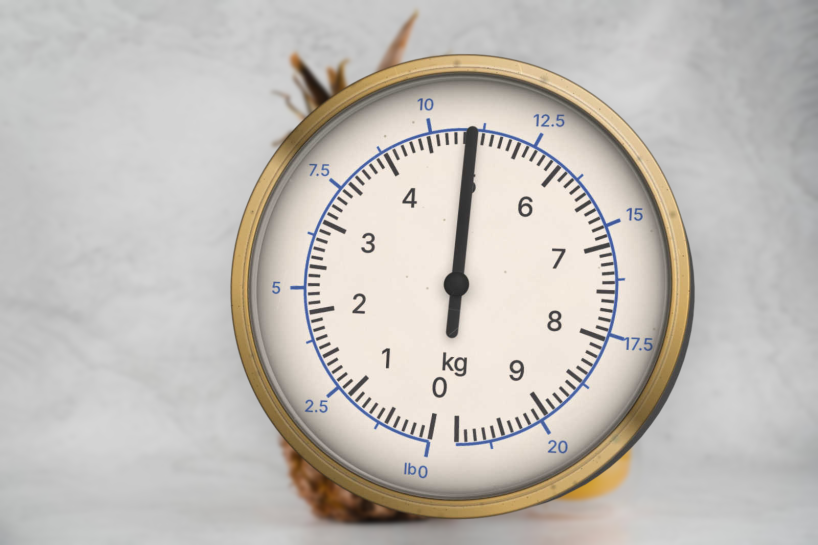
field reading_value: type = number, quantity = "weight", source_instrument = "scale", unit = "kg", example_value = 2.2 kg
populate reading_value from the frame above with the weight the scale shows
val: 5 kg
